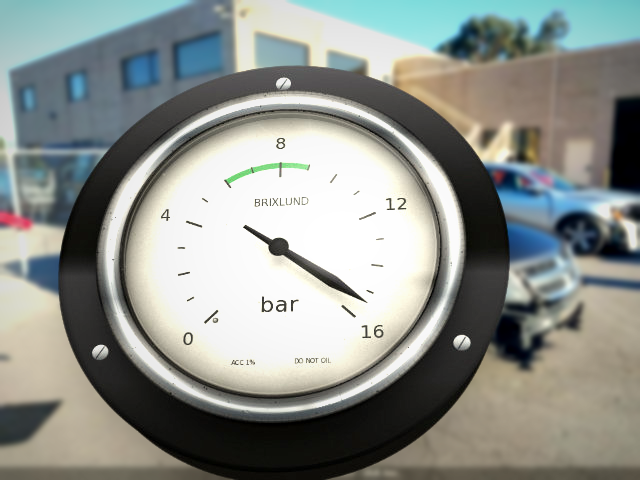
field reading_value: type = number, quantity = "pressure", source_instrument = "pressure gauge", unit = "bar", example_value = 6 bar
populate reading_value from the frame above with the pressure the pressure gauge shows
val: 15.5 bar
